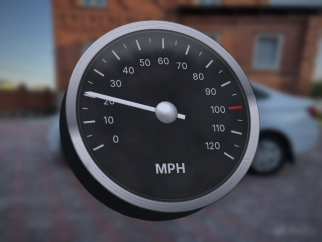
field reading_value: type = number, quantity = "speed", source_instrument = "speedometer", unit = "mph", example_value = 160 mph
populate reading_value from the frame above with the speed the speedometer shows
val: 20 mph
